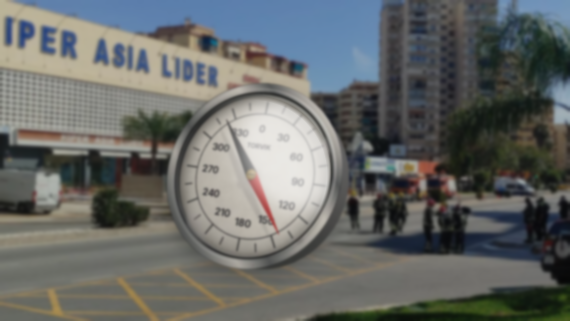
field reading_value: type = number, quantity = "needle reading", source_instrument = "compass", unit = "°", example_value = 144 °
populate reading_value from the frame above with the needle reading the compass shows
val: 142.5 °
